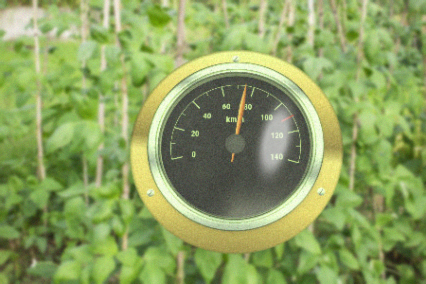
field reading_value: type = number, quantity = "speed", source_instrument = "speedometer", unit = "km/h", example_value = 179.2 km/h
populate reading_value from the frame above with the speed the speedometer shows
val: 75 km/h
